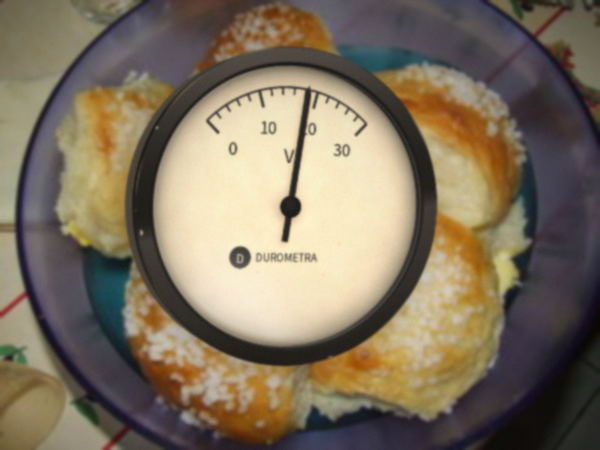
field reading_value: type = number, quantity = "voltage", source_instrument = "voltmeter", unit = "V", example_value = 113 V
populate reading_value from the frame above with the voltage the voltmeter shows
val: 18 V
